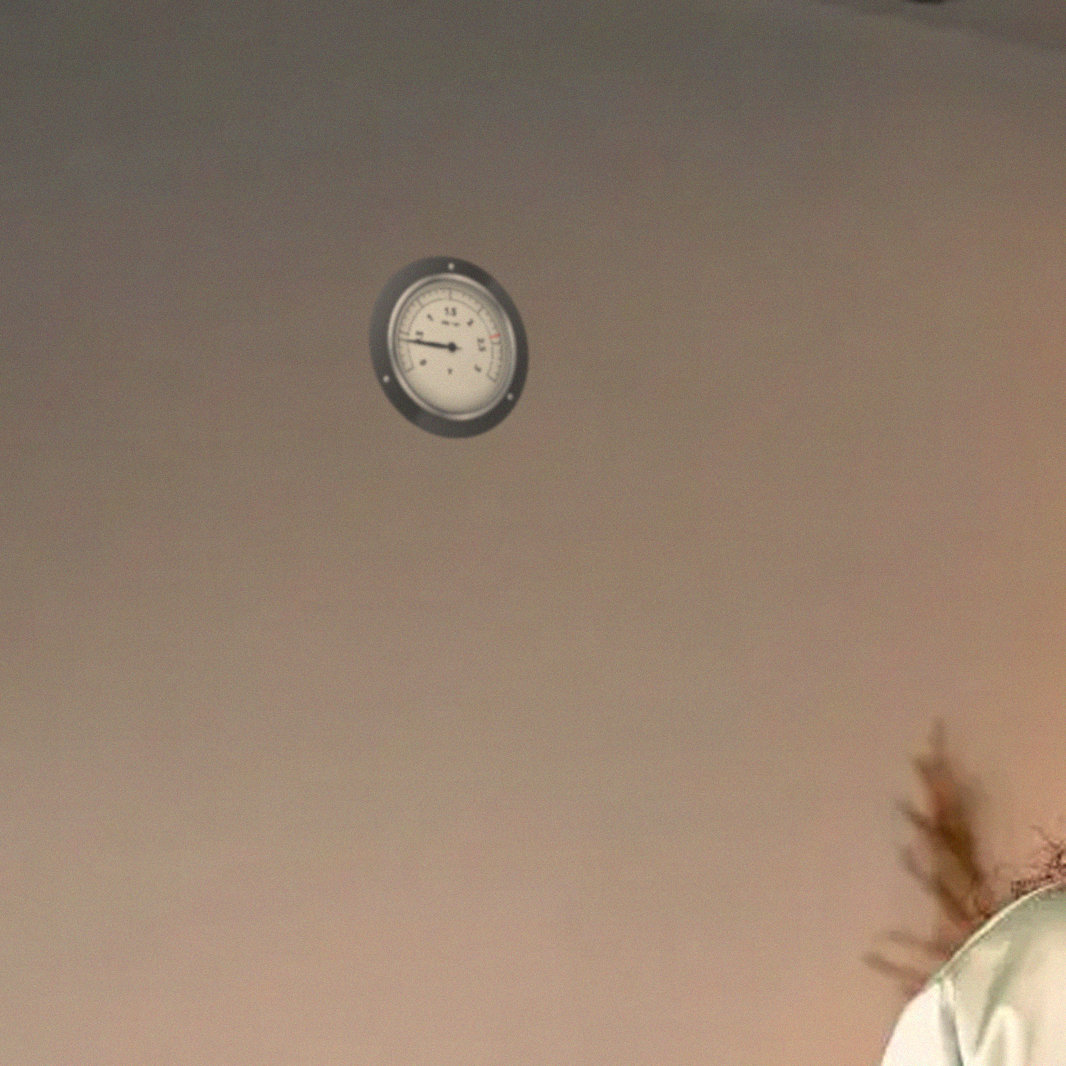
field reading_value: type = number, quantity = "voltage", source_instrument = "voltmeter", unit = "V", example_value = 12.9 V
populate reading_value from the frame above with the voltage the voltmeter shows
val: 0.4 V
